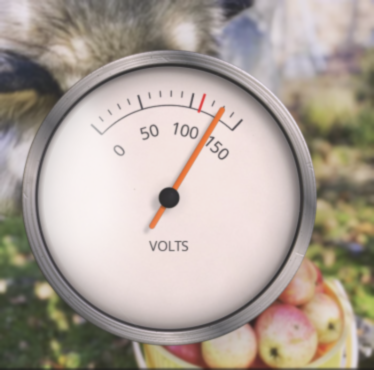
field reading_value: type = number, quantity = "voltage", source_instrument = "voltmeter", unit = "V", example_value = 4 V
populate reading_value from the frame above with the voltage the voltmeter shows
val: 130 V
